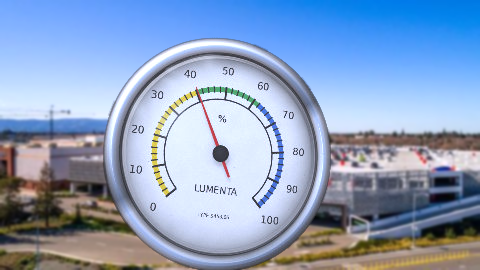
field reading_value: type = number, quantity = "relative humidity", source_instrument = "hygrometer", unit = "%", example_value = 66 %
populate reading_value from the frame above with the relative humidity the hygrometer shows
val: 40 %
